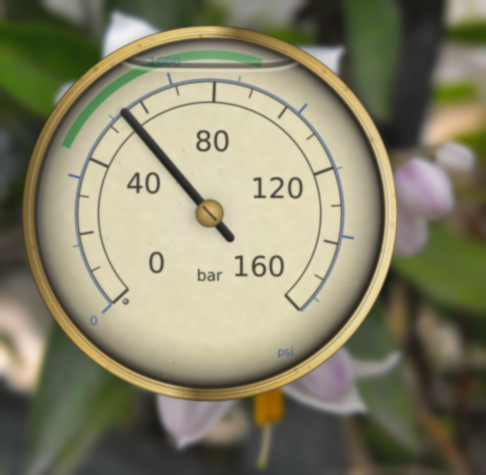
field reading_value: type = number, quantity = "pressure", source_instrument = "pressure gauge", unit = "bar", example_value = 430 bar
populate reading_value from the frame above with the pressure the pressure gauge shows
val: 55 bar
